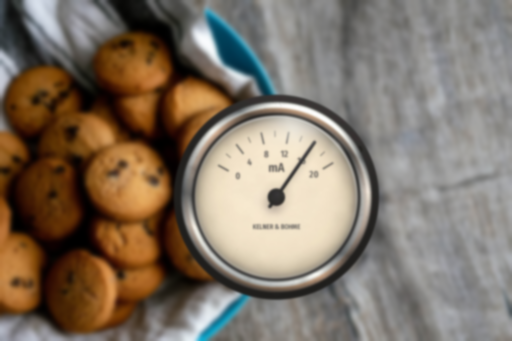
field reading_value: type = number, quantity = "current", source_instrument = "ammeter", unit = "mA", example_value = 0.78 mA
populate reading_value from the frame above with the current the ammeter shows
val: 16 mA
